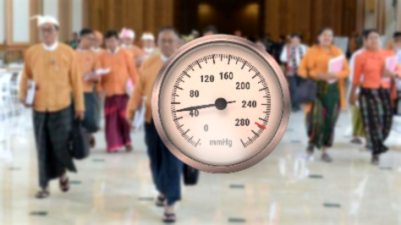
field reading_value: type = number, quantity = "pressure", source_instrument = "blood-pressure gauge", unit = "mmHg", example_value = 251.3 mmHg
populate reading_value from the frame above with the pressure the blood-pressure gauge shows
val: 50 mmHg
